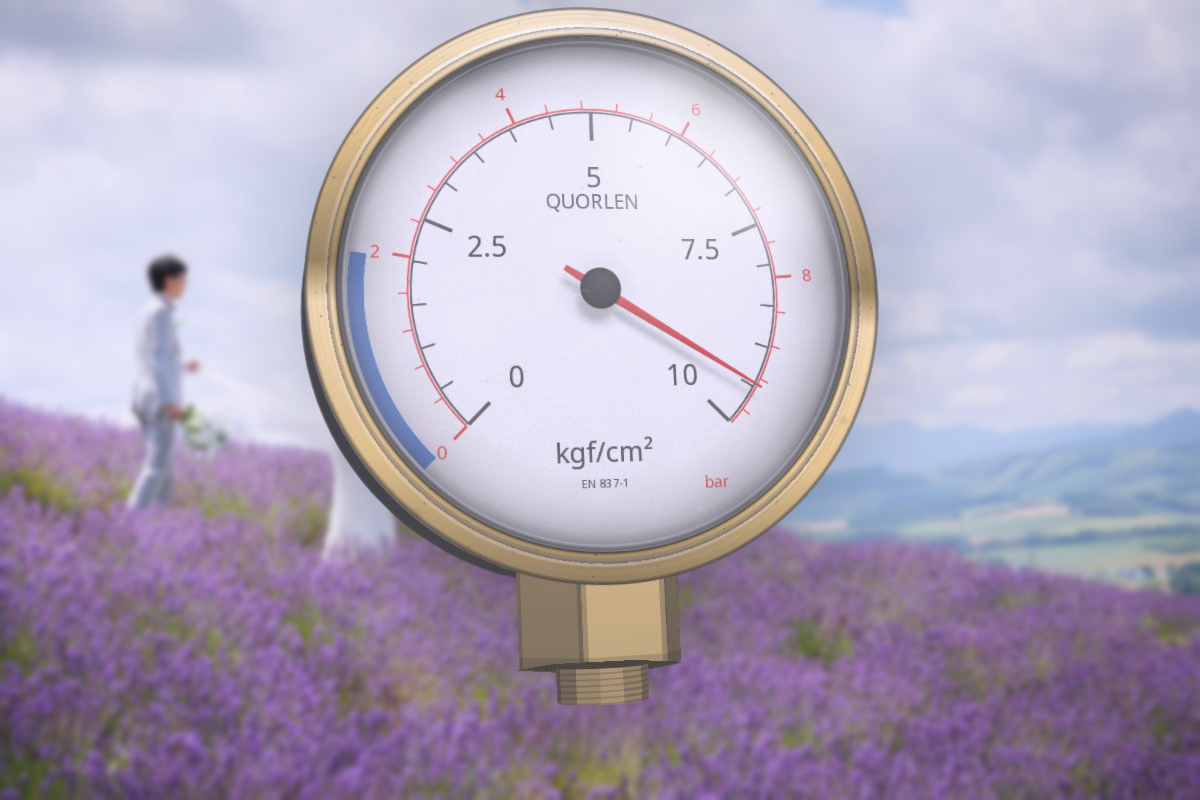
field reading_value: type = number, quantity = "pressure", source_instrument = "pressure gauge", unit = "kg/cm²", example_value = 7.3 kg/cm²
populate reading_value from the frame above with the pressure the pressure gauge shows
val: 9.5 kg/cm²
